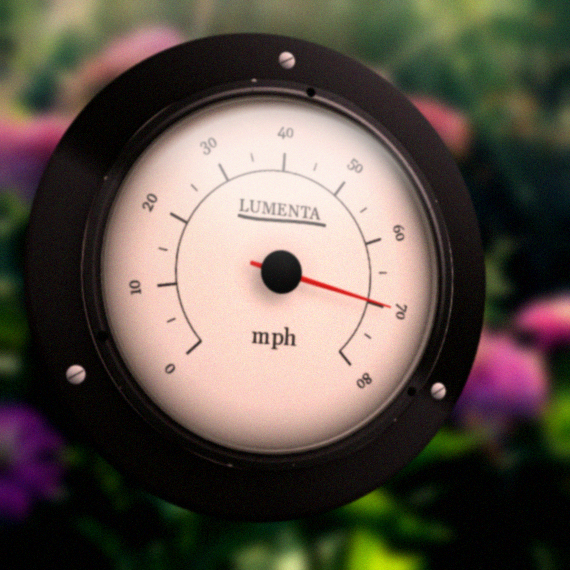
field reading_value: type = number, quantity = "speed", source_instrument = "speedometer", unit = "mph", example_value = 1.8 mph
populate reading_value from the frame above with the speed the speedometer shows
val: 70 mph
